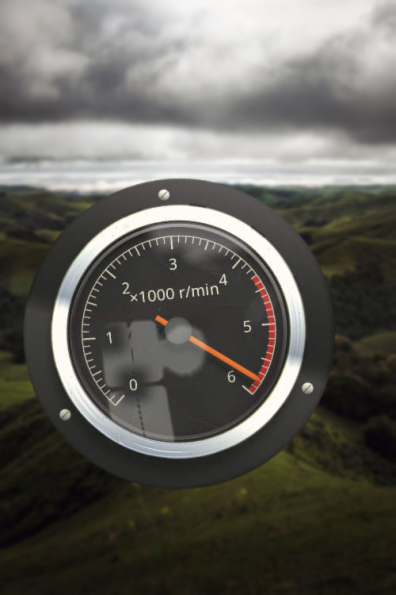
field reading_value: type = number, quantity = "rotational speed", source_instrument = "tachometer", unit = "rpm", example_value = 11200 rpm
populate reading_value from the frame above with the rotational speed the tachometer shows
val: 5800 rpm
